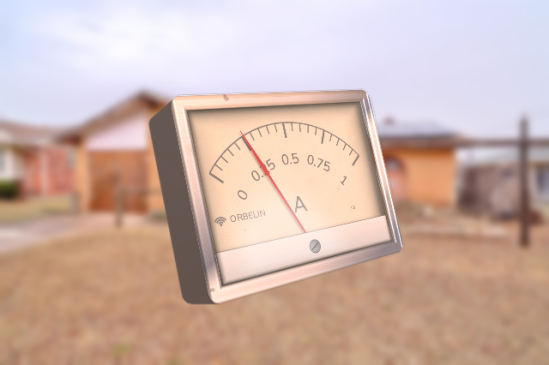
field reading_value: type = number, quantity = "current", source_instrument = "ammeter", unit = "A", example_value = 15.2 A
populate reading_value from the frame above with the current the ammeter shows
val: 0.25 A
